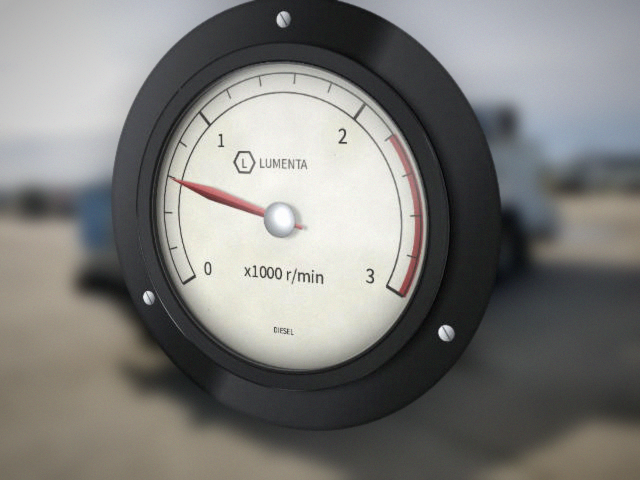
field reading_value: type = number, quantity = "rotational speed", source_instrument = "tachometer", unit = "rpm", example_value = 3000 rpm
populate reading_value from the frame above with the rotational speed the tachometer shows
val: 600 rpm
